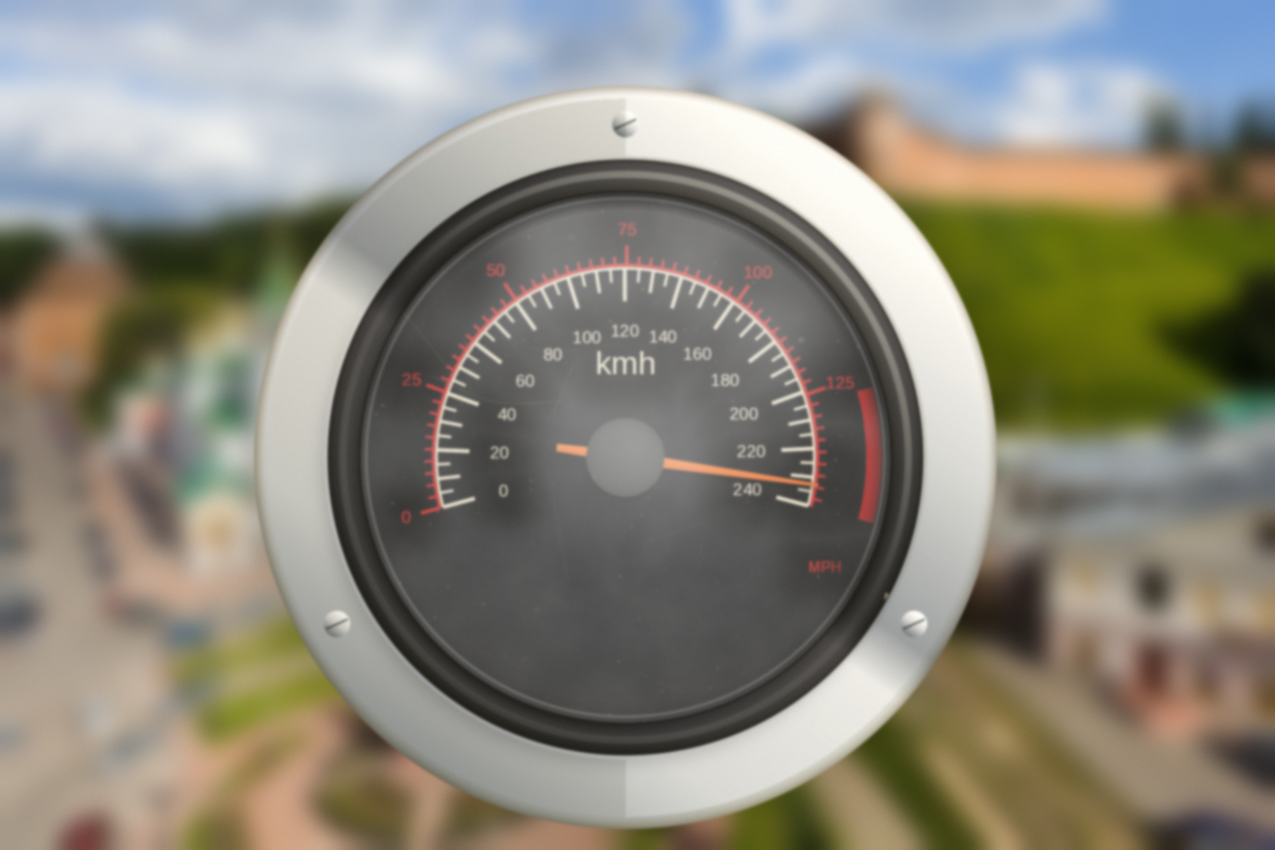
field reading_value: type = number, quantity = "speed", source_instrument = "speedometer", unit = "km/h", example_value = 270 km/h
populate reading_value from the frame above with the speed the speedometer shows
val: 232.5 km/h
